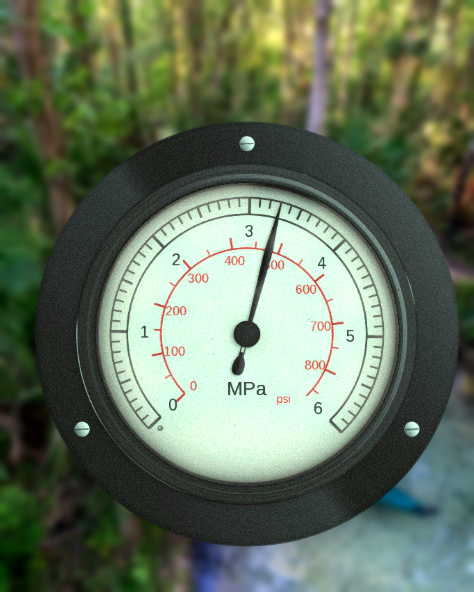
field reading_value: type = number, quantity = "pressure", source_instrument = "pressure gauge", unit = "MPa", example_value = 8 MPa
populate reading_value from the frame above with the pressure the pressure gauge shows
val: 3.3 MPa
